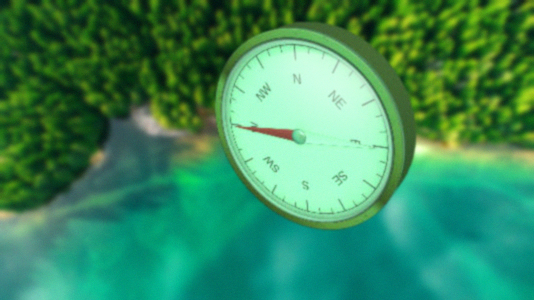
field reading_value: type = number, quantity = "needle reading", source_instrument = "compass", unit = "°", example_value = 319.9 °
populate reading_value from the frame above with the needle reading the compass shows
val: 270 °
